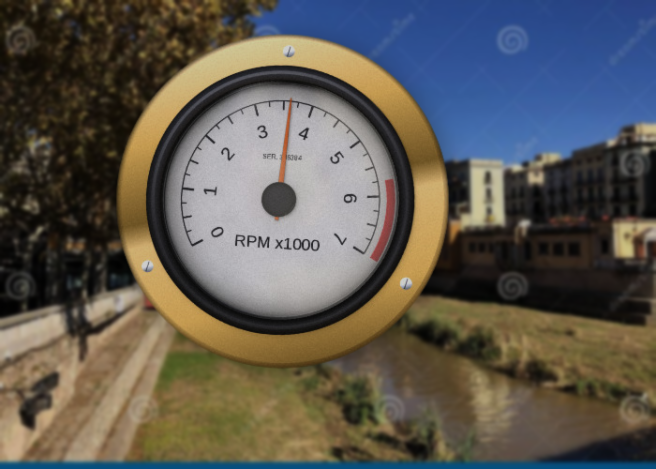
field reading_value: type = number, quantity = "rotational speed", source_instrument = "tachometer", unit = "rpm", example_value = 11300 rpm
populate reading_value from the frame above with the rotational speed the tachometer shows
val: 3625 rpm
